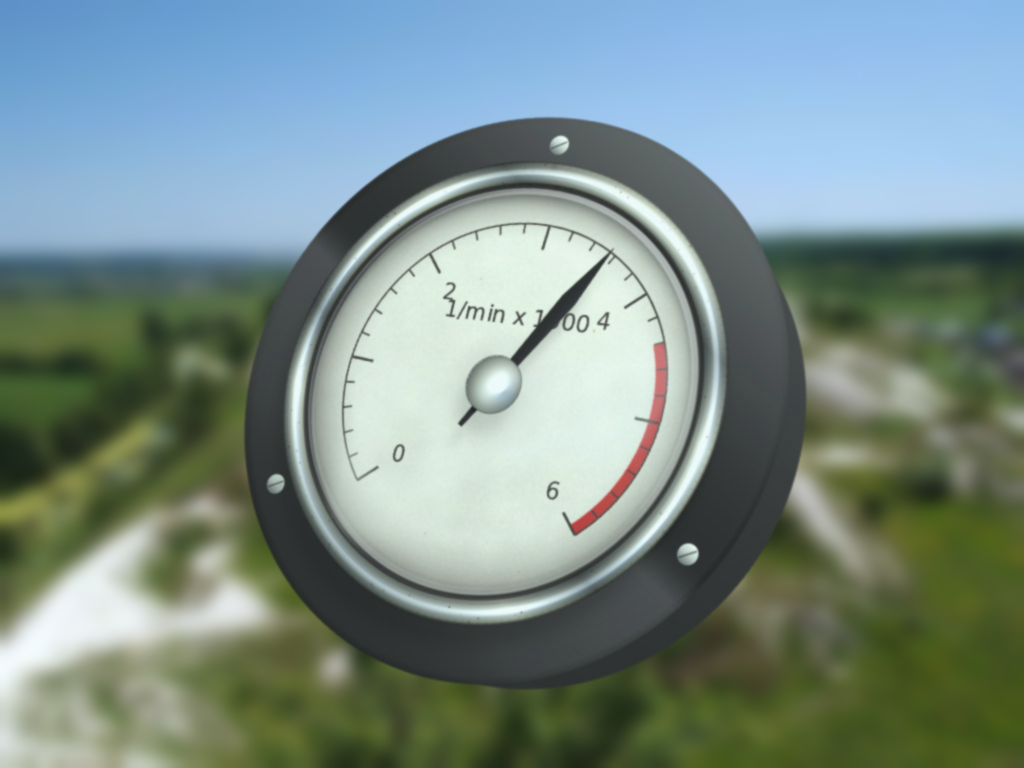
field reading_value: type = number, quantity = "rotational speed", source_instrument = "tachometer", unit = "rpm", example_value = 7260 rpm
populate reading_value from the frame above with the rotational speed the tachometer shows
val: 3600 rpm
